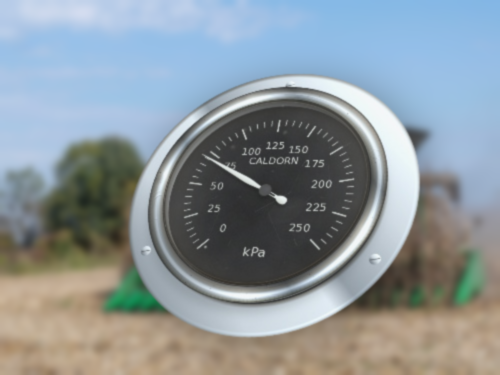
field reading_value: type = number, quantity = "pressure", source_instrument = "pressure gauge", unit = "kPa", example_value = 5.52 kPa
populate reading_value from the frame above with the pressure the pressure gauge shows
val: 70 kPa
